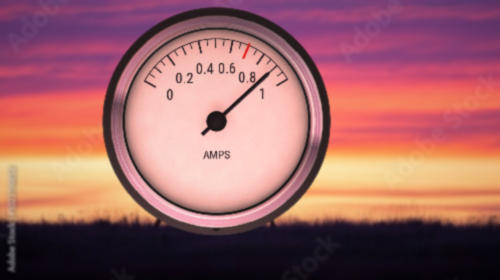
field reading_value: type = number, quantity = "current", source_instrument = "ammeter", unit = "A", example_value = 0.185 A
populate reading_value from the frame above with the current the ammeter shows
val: 0.9 A
